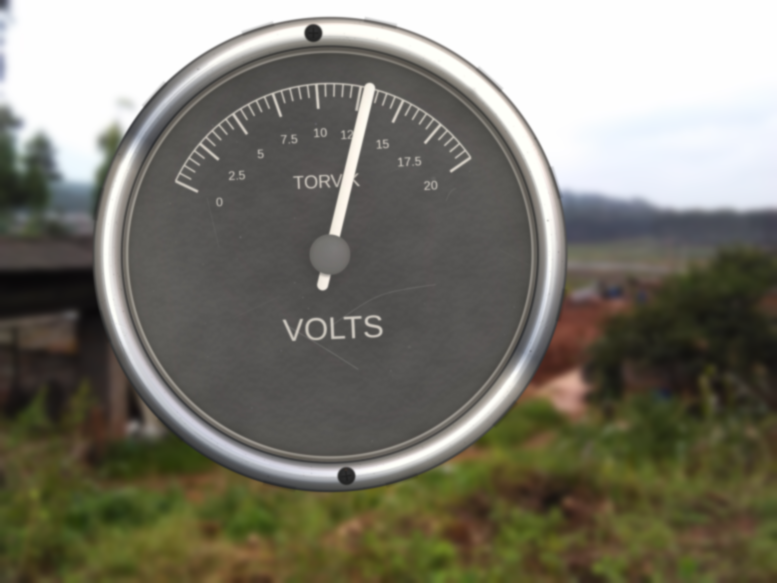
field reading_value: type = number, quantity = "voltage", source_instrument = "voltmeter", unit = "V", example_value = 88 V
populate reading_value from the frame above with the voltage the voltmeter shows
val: 13 V
